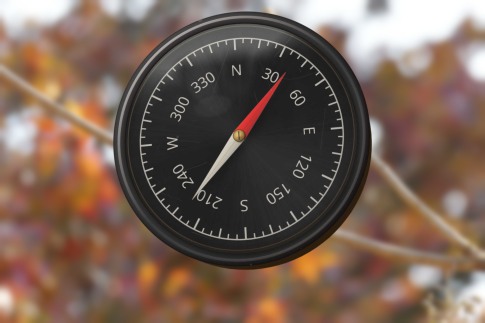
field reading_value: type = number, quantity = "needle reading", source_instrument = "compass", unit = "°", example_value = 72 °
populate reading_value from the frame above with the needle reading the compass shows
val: 40 °
